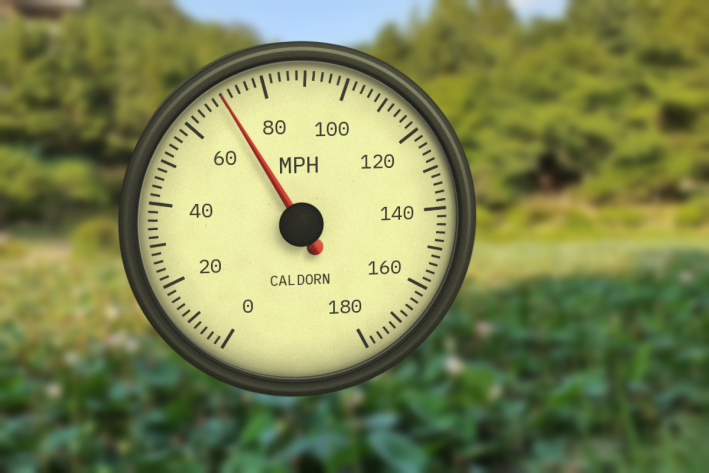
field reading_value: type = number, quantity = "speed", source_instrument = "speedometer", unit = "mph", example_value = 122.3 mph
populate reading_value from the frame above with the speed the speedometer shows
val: 70 mph
